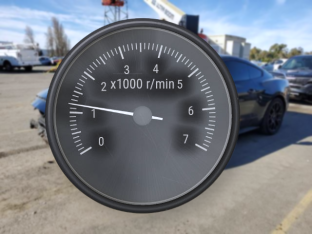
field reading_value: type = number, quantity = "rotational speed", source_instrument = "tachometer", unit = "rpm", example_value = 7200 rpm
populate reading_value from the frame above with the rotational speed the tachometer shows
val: 1200 rpm
